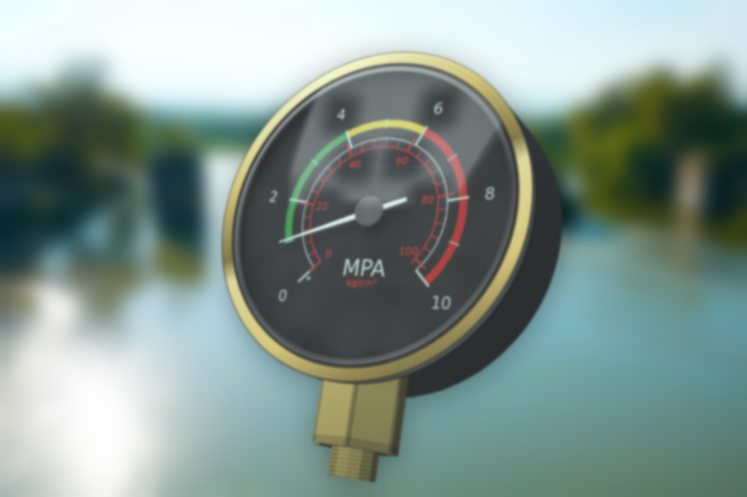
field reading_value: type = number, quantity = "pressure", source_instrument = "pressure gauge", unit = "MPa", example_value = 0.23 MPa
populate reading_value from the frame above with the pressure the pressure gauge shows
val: 1 MPa
